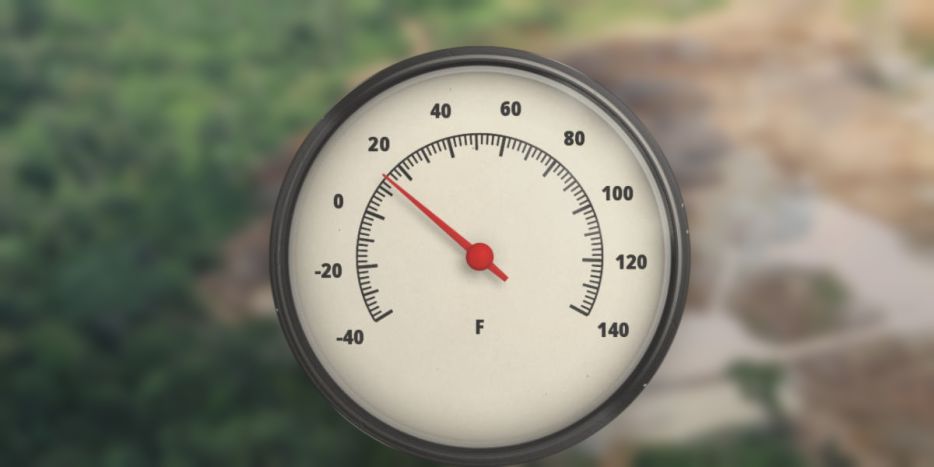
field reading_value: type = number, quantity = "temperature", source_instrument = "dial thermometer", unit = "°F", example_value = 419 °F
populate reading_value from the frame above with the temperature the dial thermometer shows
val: 14 °F
